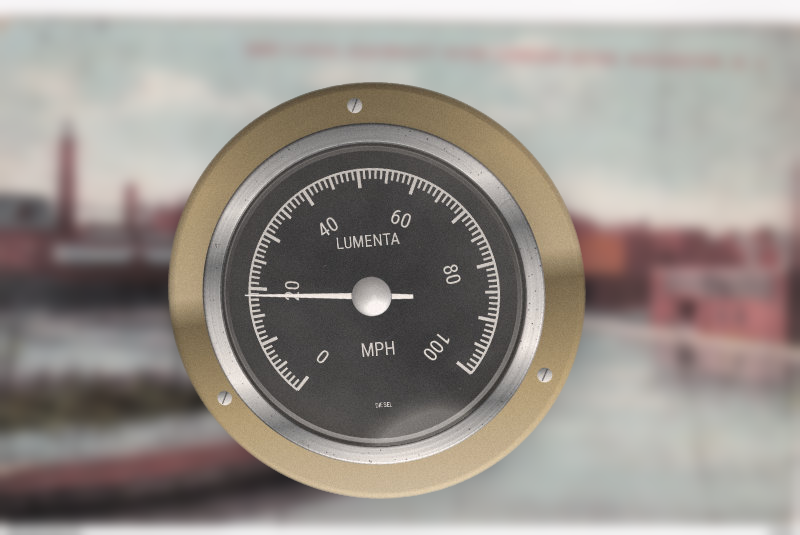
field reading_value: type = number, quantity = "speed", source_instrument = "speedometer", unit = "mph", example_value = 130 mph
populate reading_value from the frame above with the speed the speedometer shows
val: 19 mph
